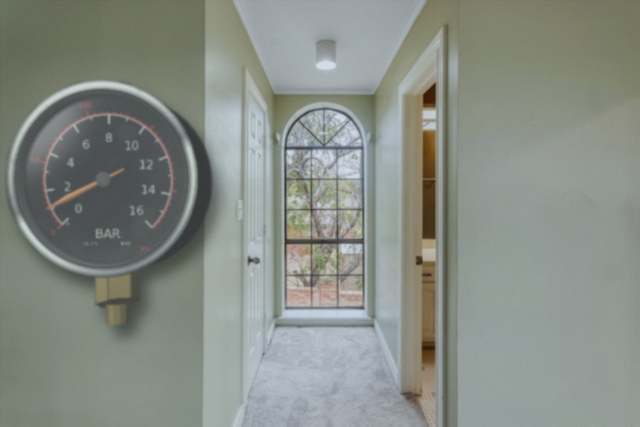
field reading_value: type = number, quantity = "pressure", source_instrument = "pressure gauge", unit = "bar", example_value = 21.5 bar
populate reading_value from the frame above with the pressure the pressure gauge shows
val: 1 bar
